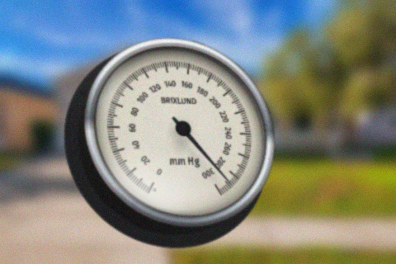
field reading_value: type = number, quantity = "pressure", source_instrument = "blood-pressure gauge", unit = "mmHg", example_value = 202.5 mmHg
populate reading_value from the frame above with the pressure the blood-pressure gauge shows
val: 290 mmHg
